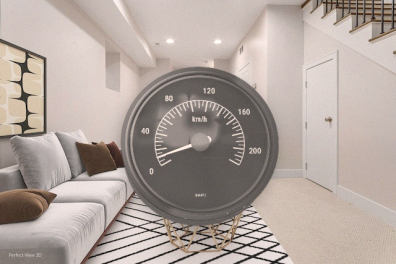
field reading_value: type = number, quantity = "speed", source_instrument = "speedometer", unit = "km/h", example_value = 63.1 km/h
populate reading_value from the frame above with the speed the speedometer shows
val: 10 km/h
